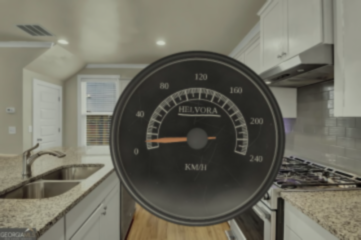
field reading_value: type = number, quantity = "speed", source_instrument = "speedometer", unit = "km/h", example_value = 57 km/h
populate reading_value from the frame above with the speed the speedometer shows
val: 10 km/h
